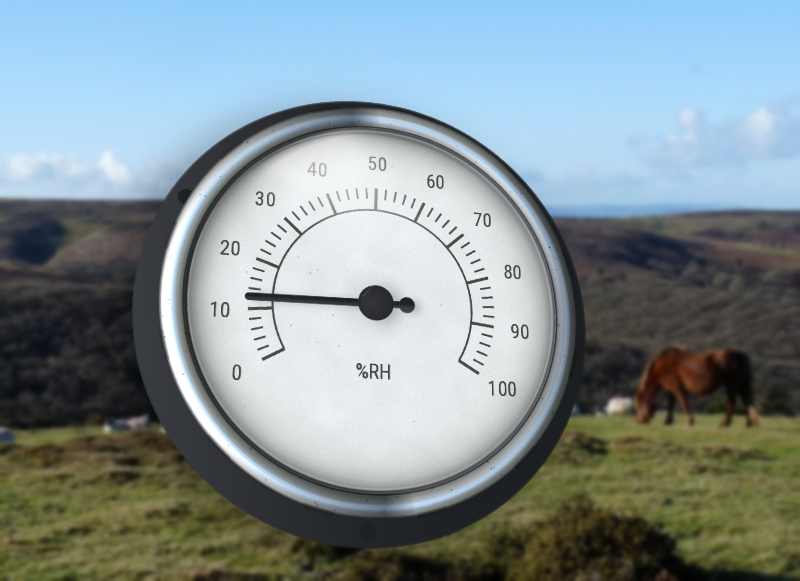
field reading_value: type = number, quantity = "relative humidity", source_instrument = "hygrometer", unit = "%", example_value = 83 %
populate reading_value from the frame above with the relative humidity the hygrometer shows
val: 12 %
